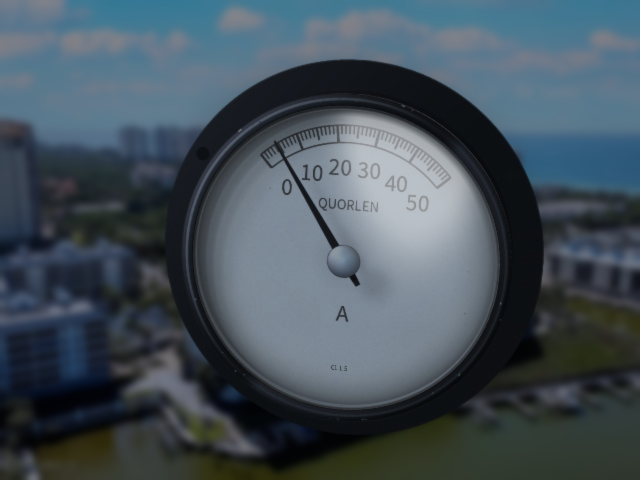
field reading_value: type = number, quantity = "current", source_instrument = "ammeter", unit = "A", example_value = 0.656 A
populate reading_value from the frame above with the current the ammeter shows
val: 5 A
